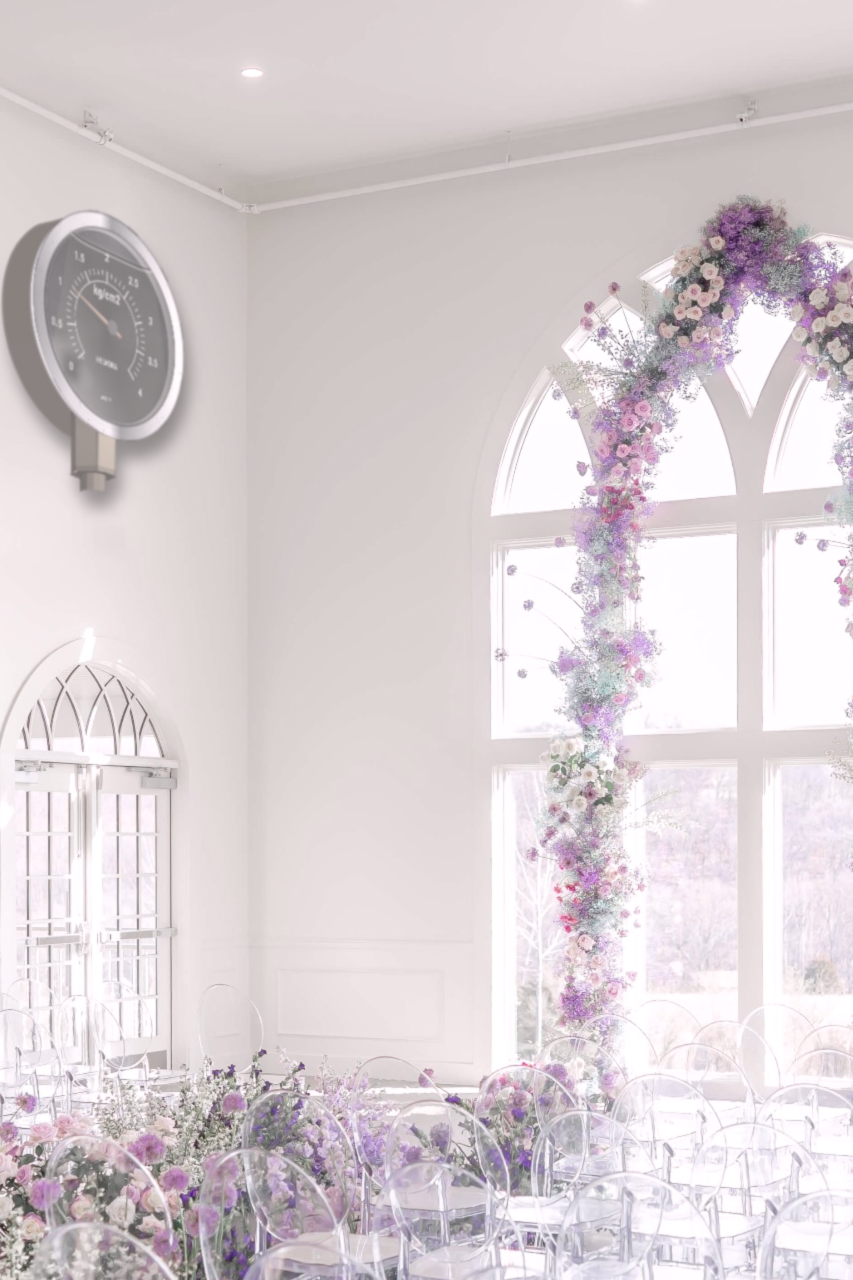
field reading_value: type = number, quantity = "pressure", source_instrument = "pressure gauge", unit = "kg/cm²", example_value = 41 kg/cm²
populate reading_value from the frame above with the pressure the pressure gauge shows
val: 1 kg/cm²
